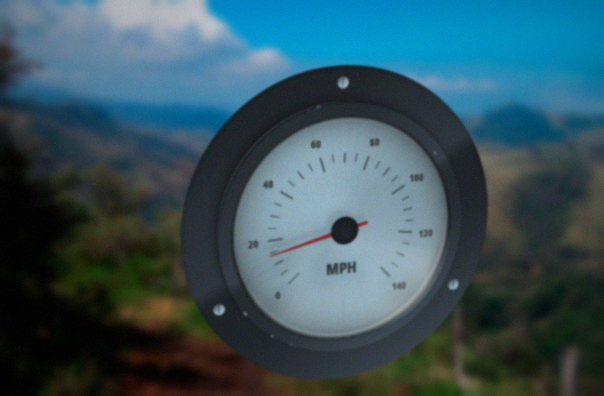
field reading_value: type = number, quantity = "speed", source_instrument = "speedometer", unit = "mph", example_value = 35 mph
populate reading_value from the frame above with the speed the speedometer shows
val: 15 mph
